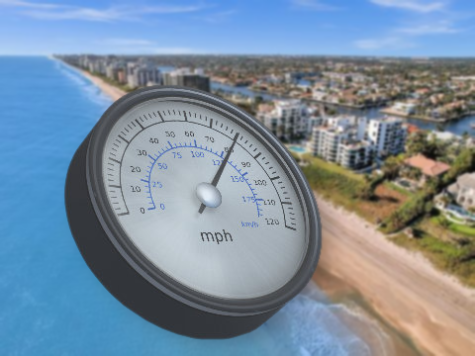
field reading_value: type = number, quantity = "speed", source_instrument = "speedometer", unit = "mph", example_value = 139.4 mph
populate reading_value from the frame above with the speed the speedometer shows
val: 80 mph
